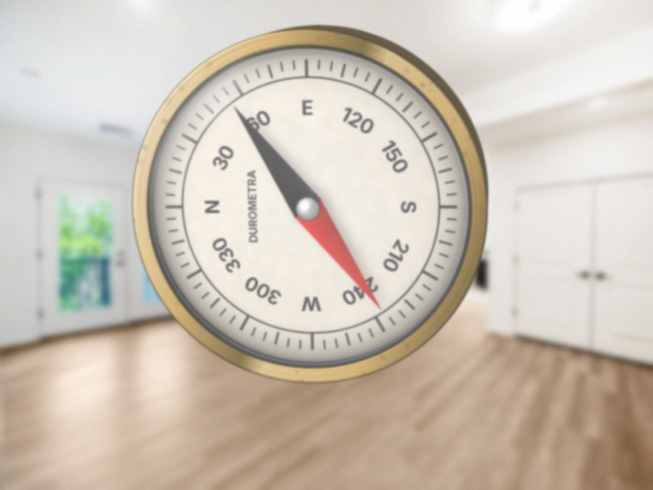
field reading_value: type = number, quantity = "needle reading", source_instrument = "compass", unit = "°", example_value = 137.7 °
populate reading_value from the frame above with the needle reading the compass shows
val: 235 °
